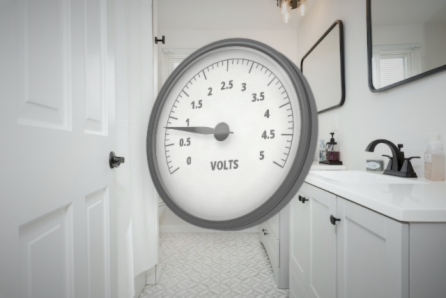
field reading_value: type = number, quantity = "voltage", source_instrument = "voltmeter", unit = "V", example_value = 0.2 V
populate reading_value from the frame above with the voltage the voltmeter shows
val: 0.8 V
